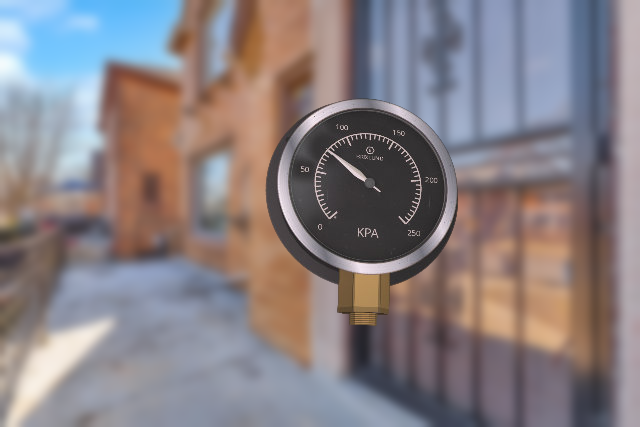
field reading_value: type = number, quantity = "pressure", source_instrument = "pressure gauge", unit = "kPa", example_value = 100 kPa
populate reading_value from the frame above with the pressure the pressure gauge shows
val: 75 kPa
